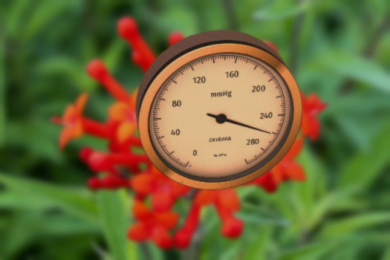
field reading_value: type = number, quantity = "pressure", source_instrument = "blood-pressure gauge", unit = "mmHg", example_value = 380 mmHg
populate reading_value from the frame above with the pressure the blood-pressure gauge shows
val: 260 mmHg
